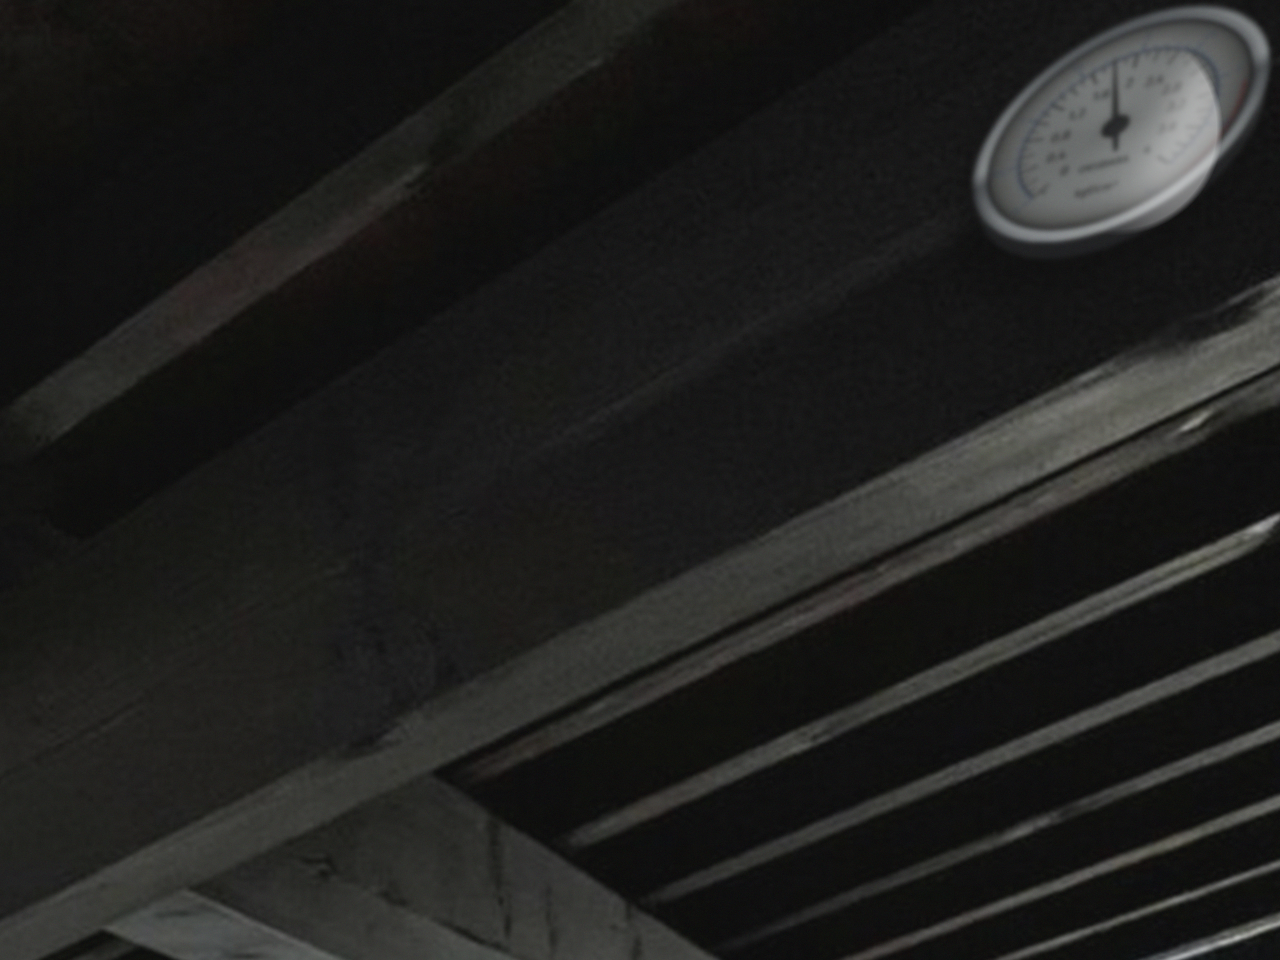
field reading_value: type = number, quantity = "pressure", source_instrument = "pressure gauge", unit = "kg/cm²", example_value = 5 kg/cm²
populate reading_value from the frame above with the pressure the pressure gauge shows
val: 1.8 kg/cm²
